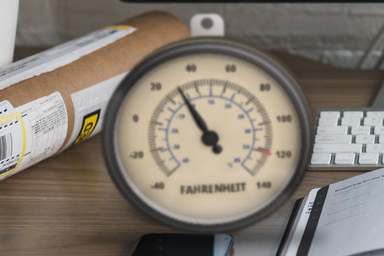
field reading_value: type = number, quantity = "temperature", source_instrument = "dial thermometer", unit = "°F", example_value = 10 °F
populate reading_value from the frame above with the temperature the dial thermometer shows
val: 30 °F
